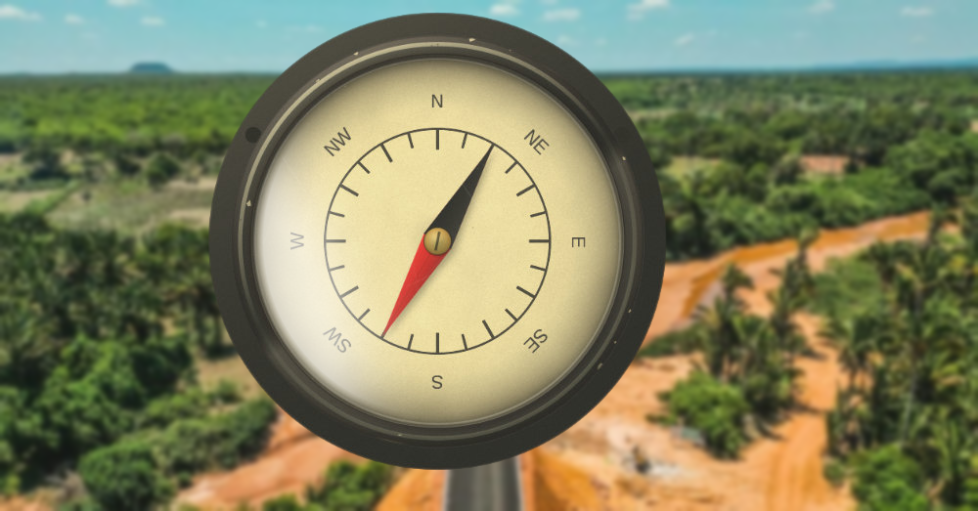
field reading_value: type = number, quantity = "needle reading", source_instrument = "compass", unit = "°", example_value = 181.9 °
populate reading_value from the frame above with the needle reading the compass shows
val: 210 °
